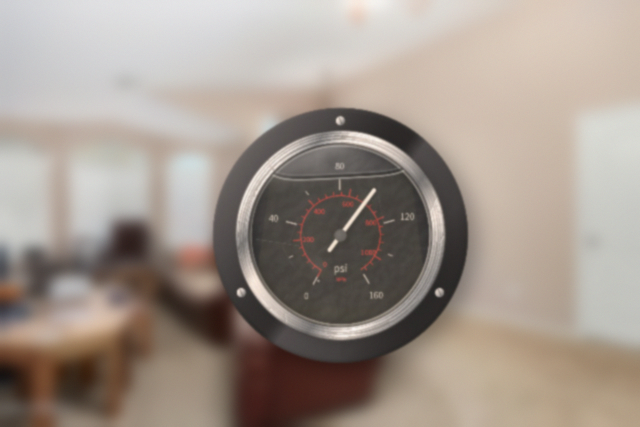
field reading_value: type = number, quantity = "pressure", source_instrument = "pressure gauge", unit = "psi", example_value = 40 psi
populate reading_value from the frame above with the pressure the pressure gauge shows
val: 100 psi
